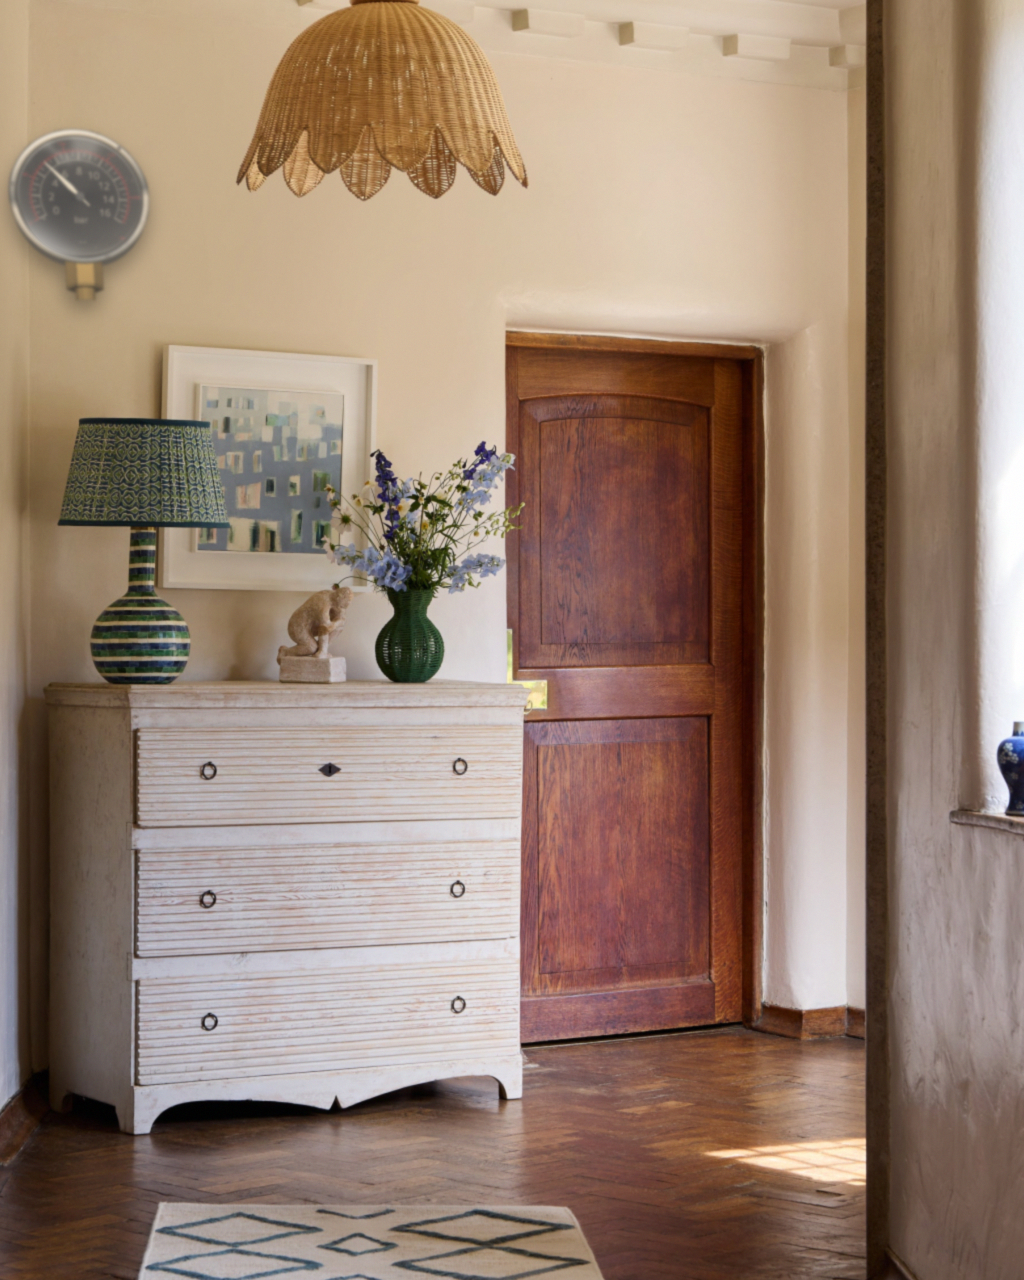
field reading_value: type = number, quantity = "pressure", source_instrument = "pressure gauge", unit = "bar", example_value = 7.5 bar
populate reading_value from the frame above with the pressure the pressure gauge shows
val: 5 bar
